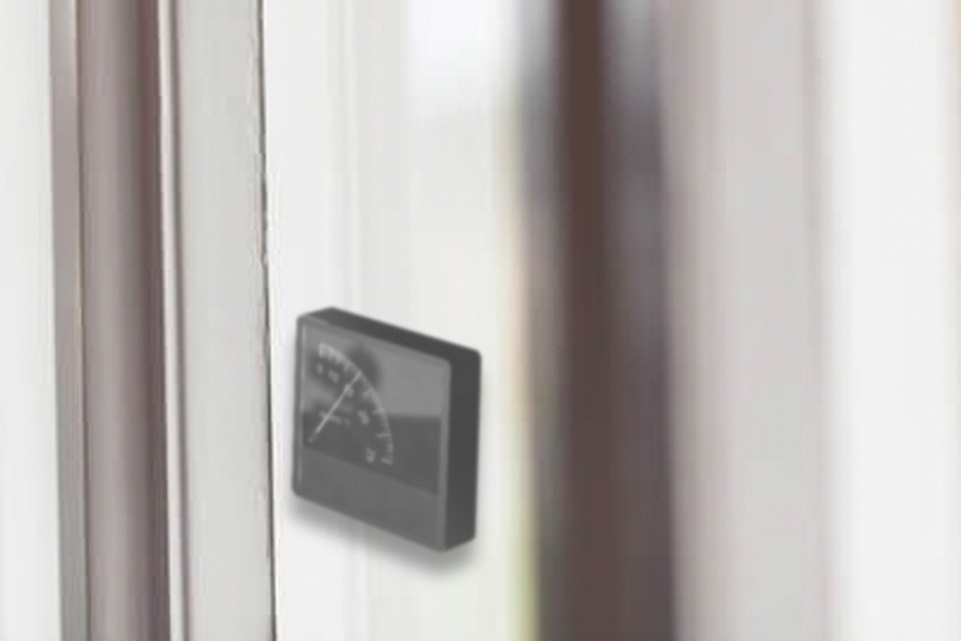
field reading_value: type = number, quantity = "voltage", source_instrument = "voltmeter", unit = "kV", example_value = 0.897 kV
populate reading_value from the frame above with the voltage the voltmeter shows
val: 15 kV
